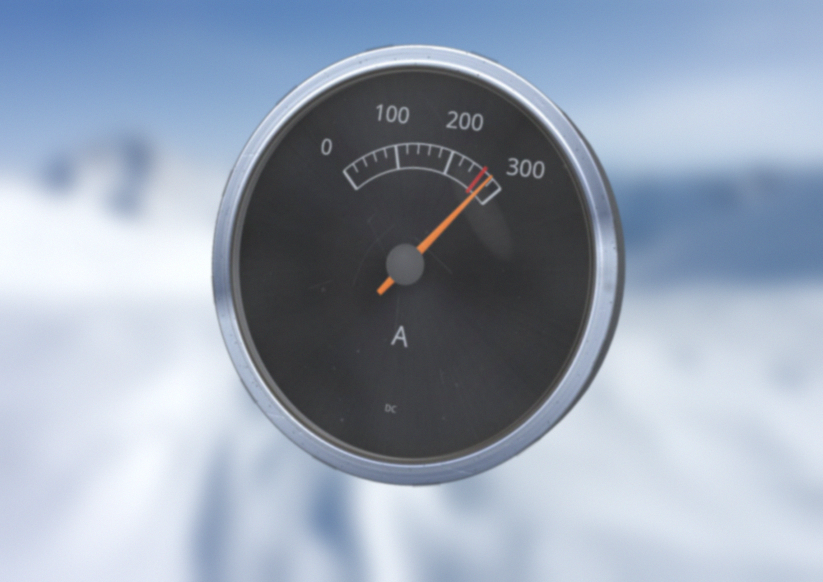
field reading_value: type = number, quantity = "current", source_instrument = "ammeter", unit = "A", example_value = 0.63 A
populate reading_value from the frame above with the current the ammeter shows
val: 280 A
